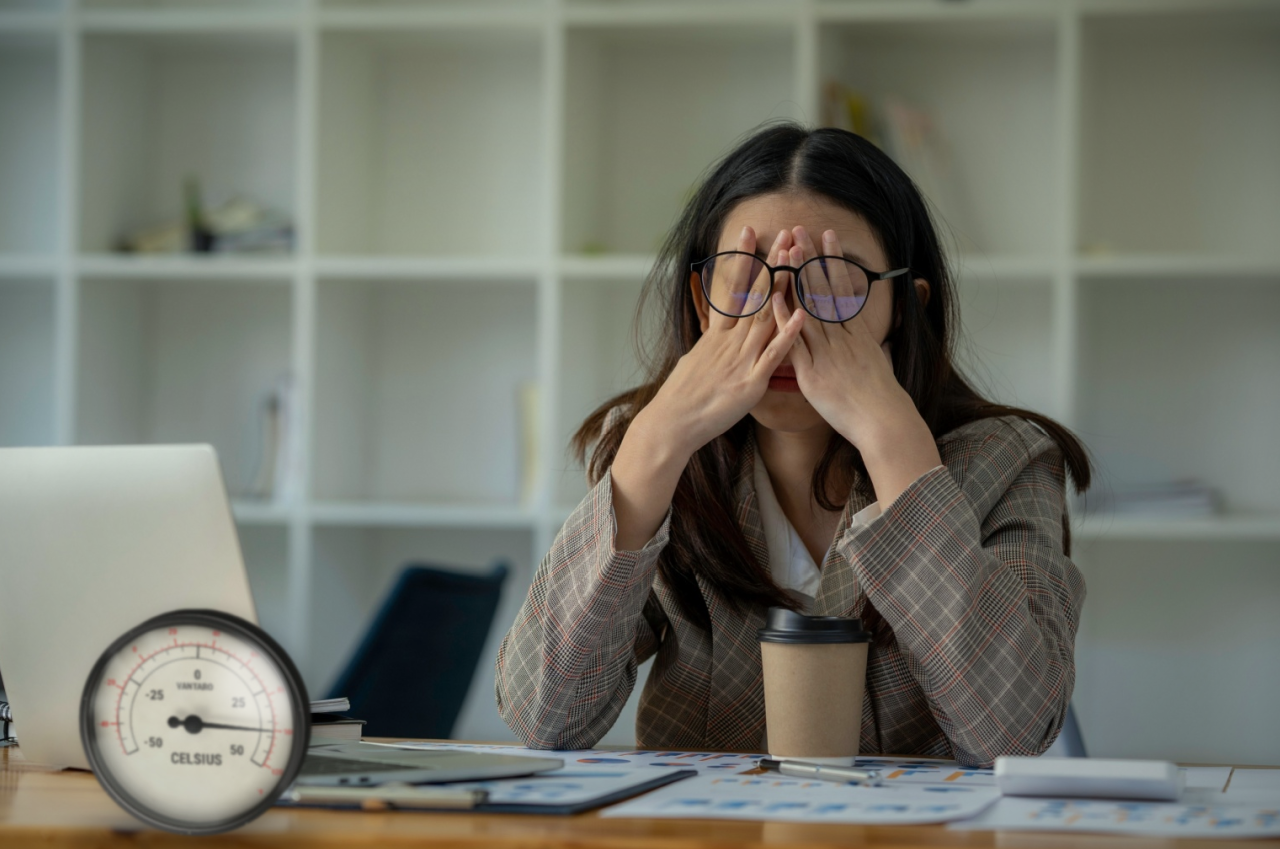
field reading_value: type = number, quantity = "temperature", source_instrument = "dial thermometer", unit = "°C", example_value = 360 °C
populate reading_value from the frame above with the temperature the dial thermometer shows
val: 37.5 °C
